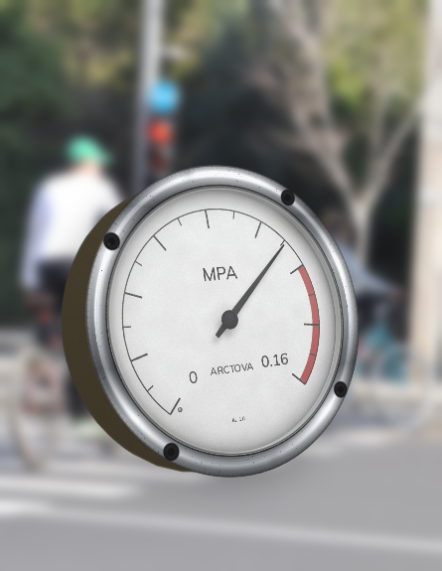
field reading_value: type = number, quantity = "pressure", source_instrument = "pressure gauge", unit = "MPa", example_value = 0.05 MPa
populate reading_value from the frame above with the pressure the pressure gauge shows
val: 0.11 MPa
